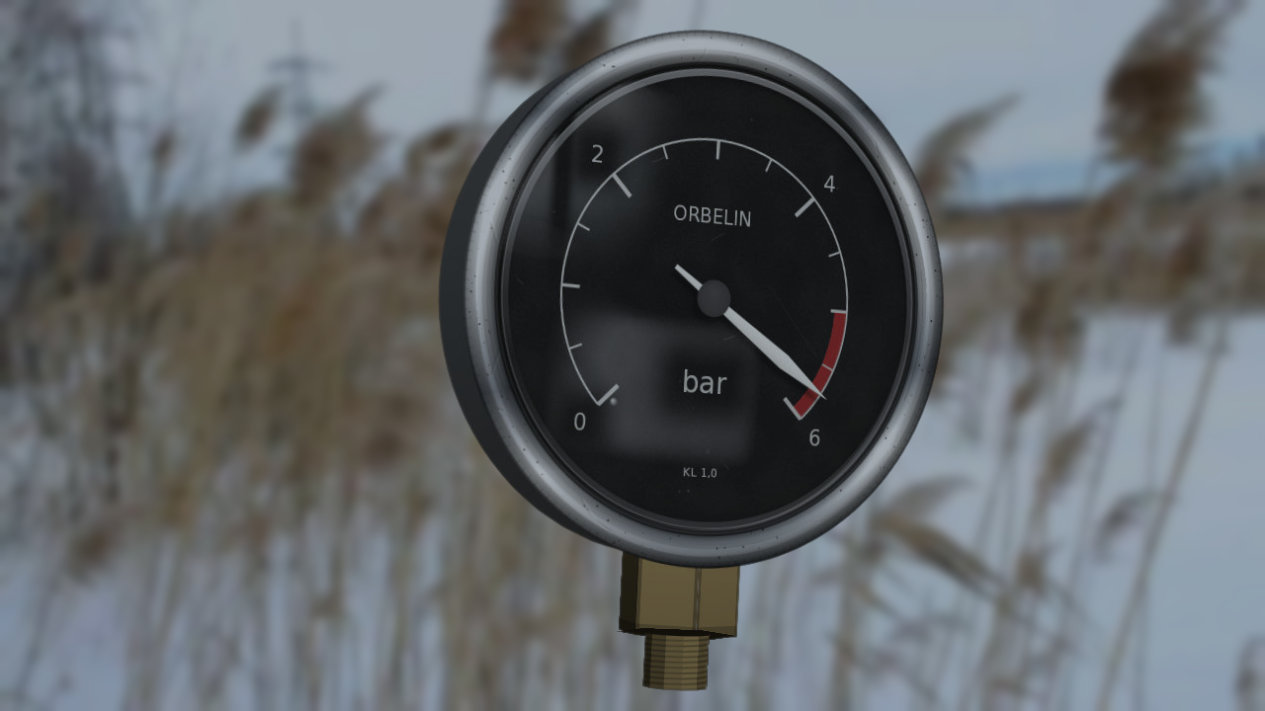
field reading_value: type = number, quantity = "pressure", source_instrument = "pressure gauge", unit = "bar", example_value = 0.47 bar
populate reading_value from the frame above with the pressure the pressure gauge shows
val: 5.75 bar
